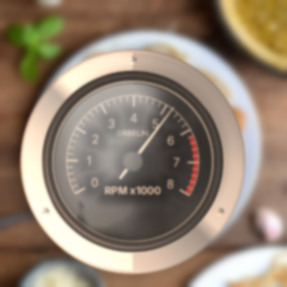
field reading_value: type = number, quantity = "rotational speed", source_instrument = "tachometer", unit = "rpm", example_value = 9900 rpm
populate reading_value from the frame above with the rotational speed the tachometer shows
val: 5200 rpm
